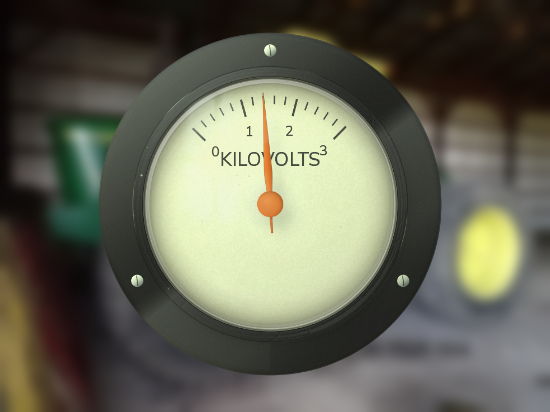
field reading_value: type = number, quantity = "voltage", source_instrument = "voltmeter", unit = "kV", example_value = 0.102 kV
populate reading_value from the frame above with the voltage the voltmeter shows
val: 1.4 kV
